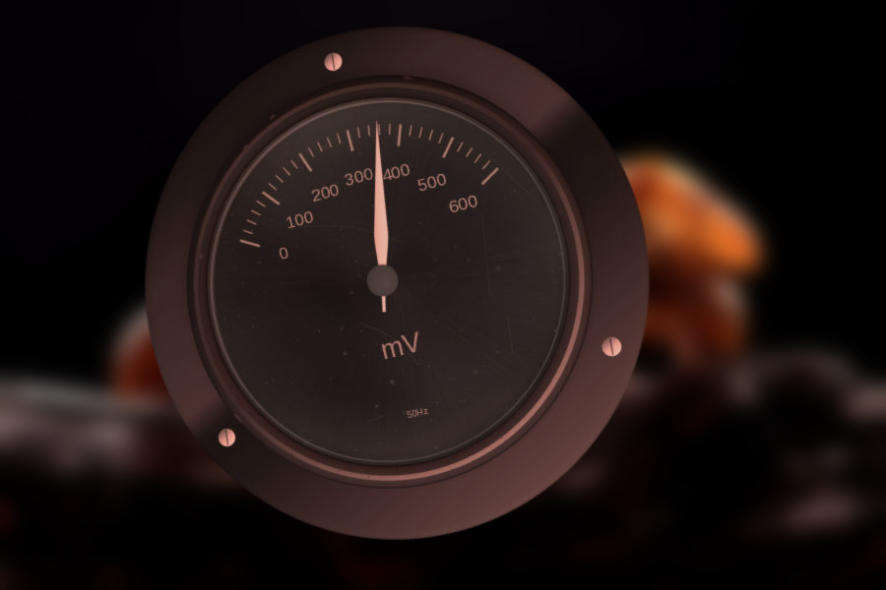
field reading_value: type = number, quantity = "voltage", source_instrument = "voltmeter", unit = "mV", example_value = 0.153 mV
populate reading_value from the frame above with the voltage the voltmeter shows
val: 360 mV
